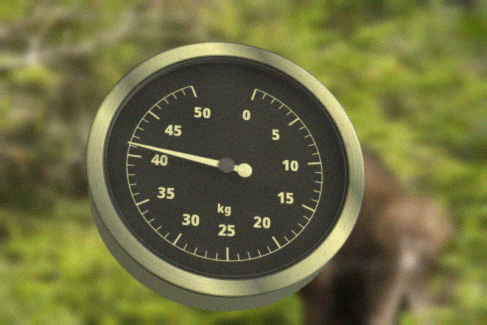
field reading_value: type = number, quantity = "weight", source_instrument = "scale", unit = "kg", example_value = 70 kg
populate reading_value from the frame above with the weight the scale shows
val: 41 kg
